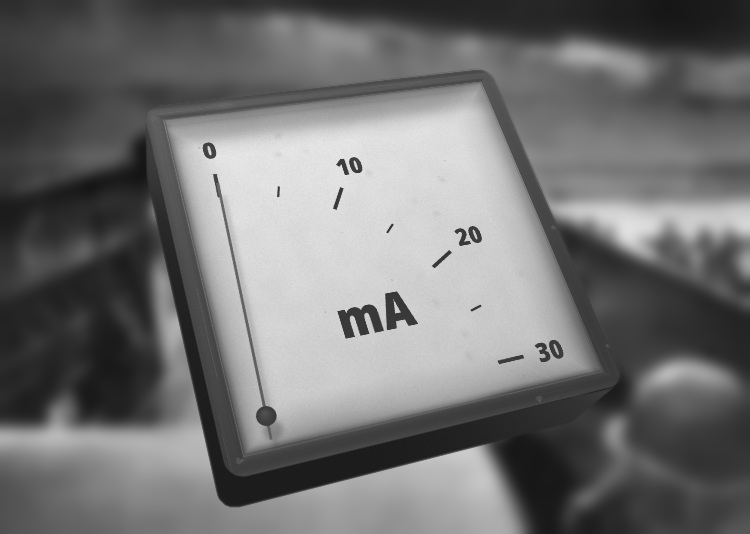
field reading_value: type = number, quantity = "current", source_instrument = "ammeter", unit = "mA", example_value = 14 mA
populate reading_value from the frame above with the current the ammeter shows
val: 0 mA
